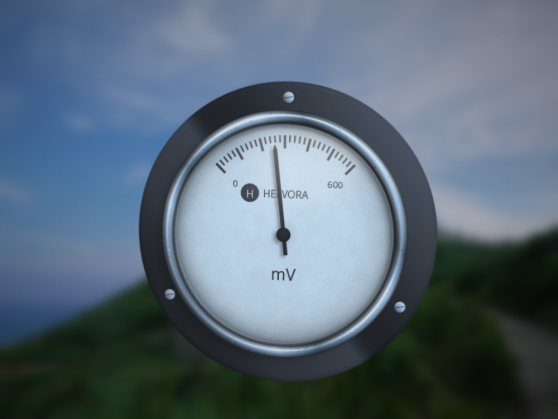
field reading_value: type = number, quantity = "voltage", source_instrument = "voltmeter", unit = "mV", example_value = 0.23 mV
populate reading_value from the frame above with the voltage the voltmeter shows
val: 260 mV
